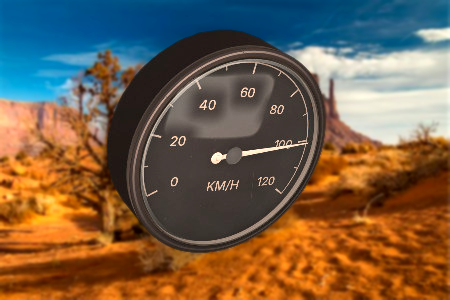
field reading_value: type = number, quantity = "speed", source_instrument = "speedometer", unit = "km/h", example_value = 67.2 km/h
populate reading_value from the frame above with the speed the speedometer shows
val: 100 km/h
